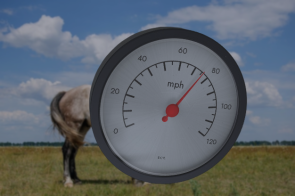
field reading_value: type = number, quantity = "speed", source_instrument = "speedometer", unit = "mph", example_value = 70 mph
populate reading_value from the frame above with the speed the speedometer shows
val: 75 mph
